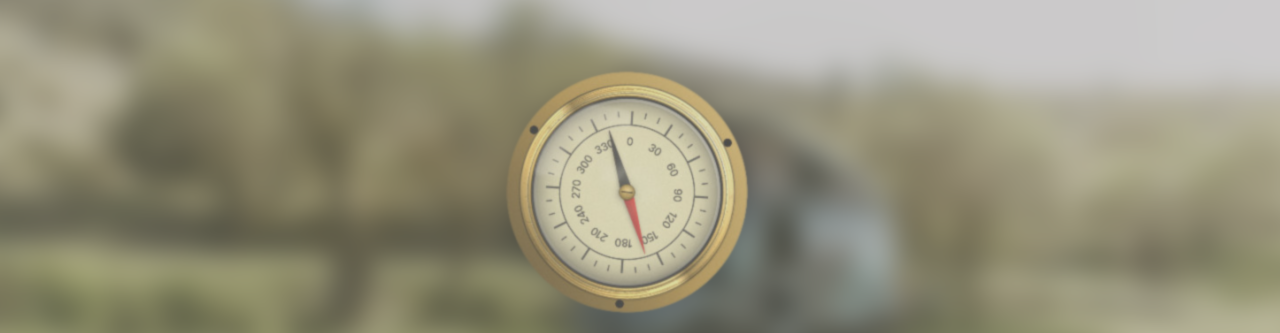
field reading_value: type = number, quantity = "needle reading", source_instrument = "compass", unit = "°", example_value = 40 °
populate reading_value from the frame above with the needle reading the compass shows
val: 160 °
